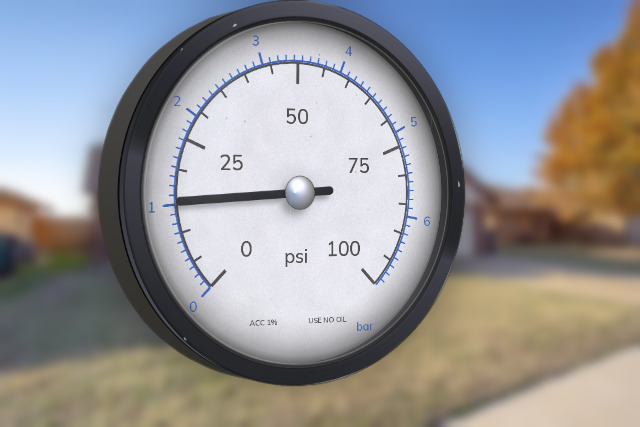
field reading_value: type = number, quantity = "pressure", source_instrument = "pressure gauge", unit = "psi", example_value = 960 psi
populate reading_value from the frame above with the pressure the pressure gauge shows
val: 15 psi
